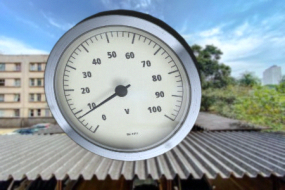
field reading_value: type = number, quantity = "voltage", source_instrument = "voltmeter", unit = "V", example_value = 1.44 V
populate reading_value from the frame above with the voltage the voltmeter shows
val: 8 V
